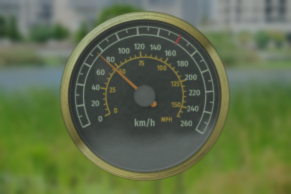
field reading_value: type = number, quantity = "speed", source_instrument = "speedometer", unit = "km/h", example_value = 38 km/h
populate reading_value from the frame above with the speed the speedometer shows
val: 75 km/h
